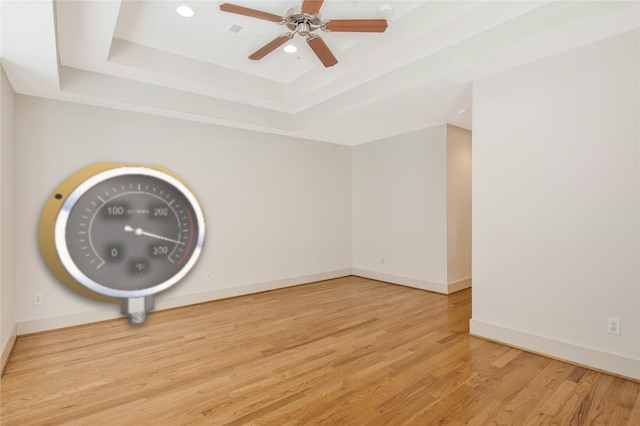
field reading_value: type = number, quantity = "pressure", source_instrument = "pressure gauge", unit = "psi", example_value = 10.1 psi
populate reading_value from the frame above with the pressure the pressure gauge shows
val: 270 psi
